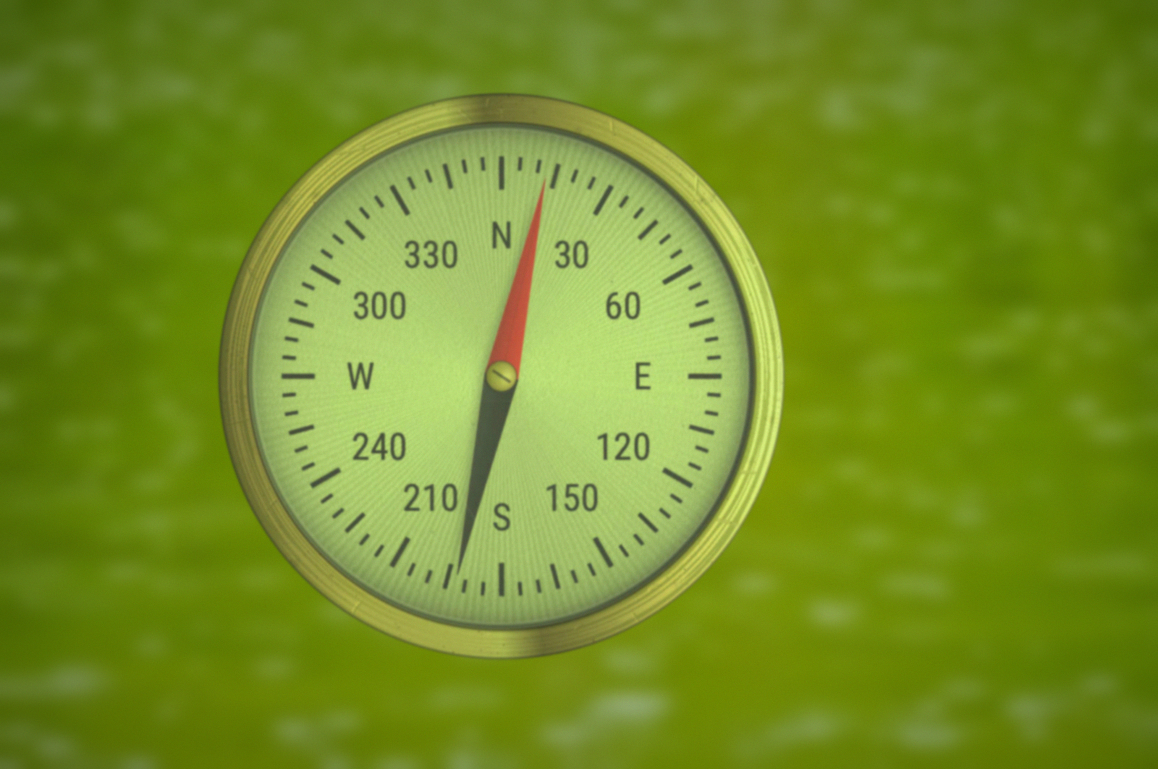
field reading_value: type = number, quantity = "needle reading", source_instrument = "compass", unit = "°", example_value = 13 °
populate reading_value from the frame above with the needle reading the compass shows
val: 12.5 °
